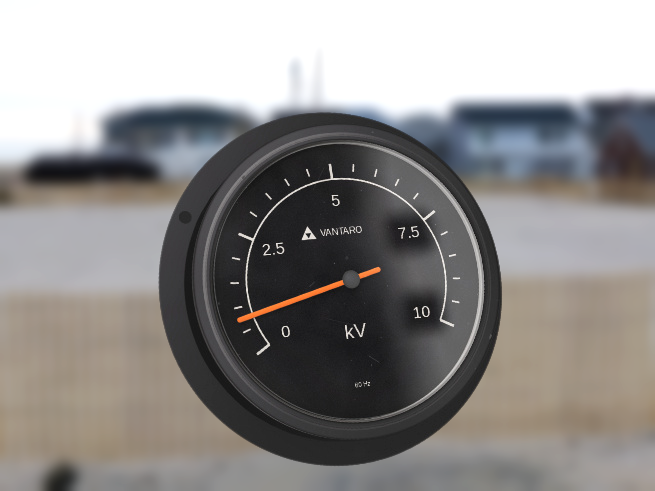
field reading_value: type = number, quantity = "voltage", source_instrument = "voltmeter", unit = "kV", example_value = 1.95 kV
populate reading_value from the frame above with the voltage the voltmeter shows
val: 0.75 kV
